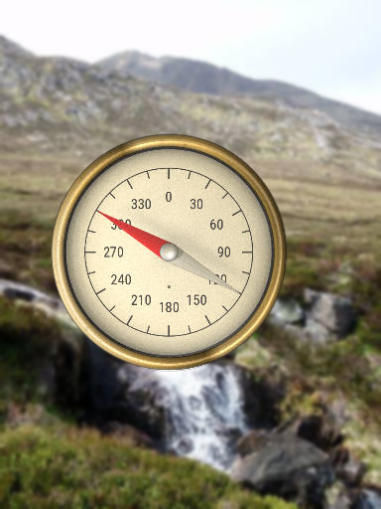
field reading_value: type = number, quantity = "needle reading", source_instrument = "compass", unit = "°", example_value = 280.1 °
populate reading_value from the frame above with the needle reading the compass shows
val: 300 °
